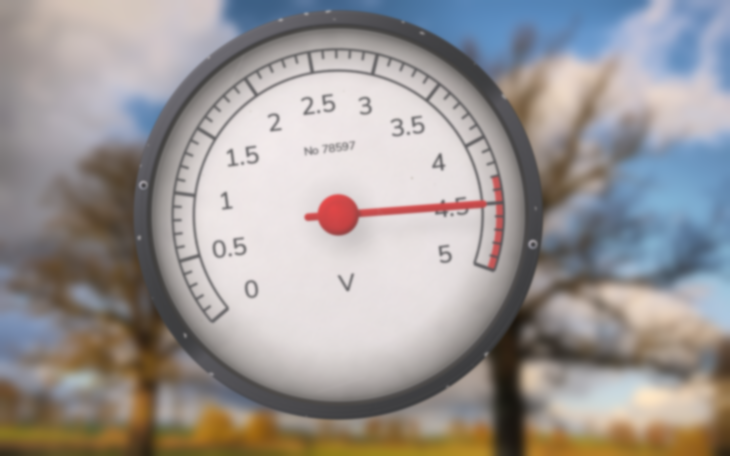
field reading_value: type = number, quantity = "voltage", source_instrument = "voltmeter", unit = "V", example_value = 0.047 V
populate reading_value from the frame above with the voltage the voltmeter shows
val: 4.5 V
